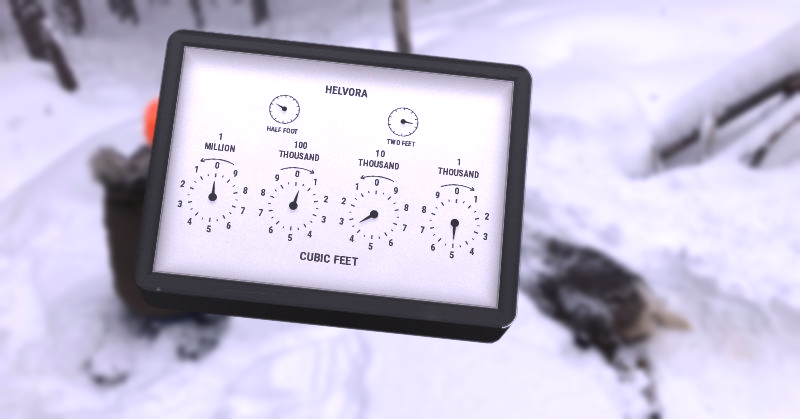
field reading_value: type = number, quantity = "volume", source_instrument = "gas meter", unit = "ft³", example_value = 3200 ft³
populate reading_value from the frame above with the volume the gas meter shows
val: 3500 ft³
